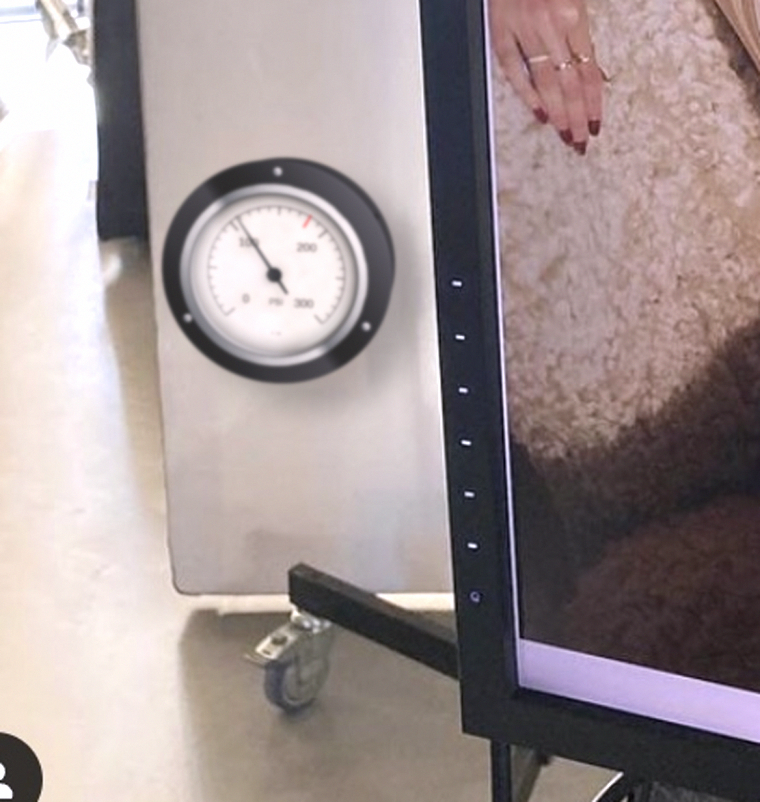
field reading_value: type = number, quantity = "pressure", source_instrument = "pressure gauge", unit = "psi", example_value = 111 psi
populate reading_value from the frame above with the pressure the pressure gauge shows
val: 110 psi
